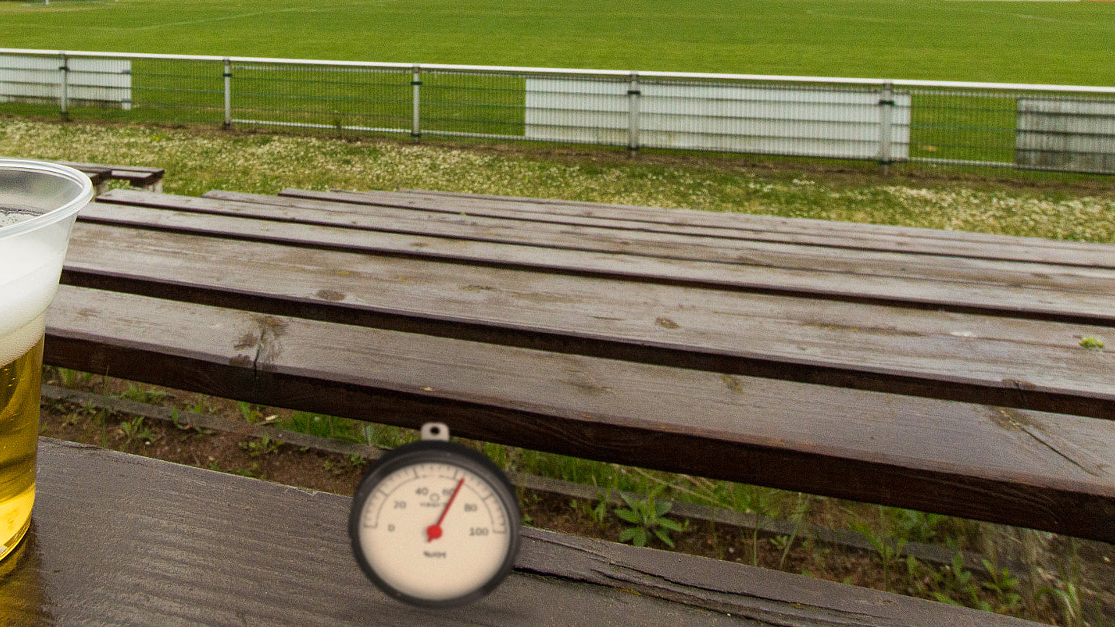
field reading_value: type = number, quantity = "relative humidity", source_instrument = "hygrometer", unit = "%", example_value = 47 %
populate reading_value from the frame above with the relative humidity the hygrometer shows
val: 64 %
